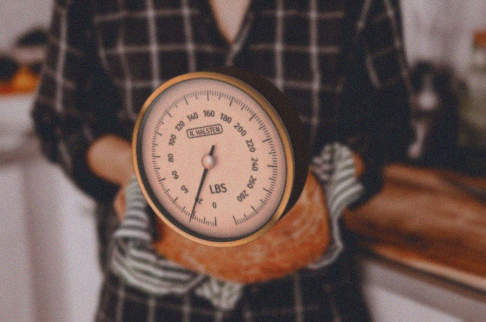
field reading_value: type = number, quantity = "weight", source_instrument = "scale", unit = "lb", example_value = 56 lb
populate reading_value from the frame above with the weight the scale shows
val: 20 lb
